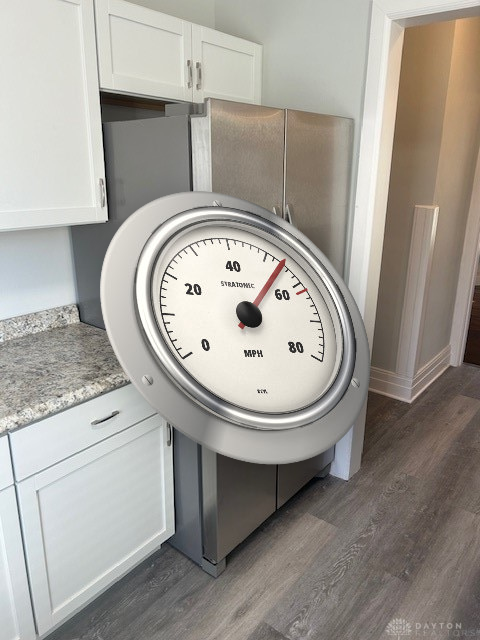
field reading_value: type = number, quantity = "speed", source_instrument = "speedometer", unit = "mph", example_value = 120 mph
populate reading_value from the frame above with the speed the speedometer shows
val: 54 mph
